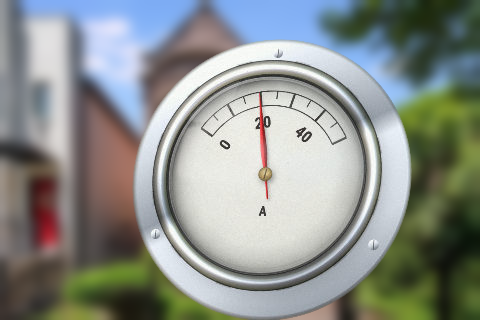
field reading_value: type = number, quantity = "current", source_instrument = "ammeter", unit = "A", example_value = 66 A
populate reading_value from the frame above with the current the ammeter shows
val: 20 A
